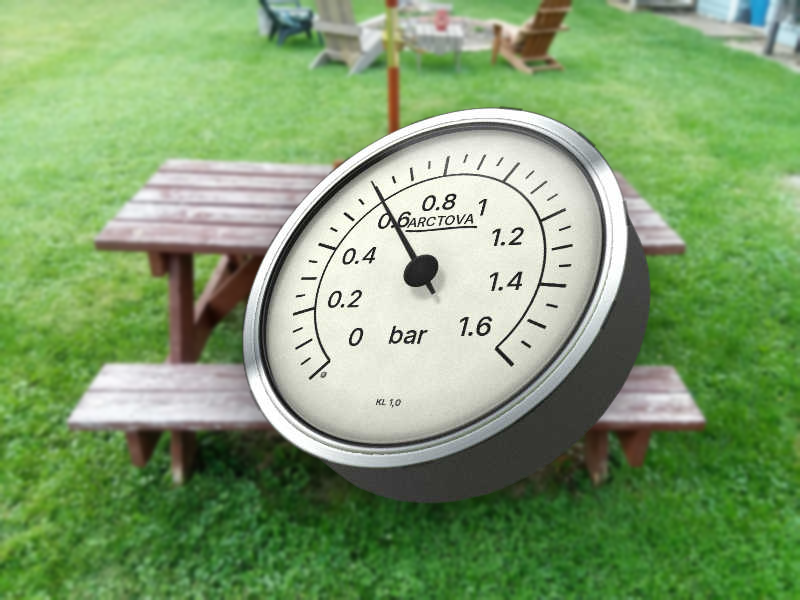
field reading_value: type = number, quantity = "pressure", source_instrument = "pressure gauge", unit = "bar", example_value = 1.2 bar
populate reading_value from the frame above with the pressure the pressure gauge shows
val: 0.6 bar
